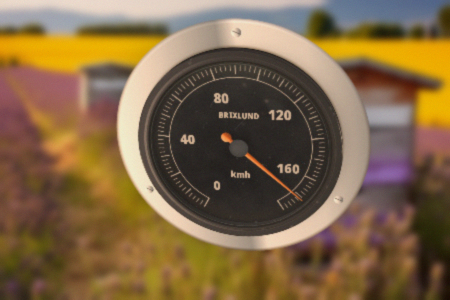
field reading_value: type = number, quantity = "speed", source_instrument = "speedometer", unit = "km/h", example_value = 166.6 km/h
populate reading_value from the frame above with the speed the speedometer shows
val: 170 km/h
